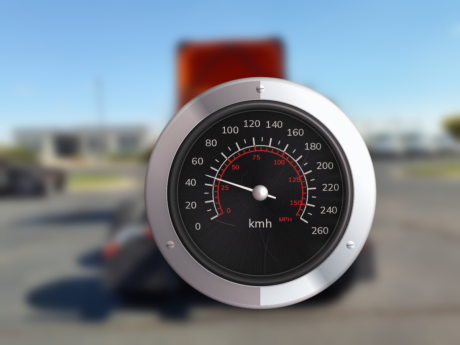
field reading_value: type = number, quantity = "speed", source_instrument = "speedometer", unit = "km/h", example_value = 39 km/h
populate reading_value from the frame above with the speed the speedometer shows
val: 50 km/h
